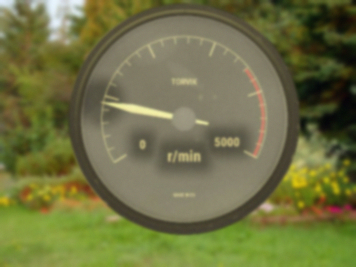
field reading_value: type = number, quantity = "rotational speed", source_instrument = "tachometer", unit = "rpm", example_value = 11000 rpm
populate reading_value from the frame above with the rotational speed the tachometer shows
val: 900 rpm
